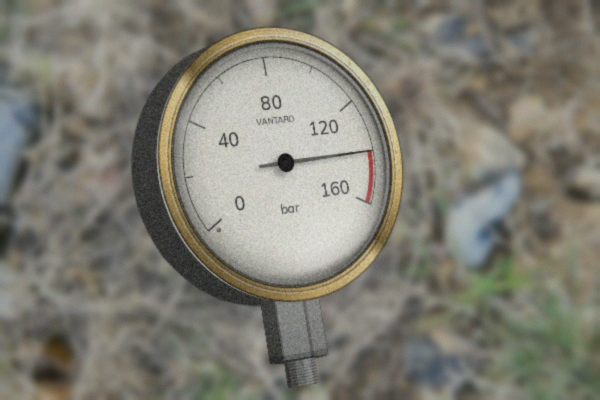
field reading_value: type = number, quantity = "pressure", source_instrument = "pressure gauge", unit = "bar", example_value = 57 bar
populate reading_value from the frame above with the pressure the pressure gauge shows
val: 140 bar
